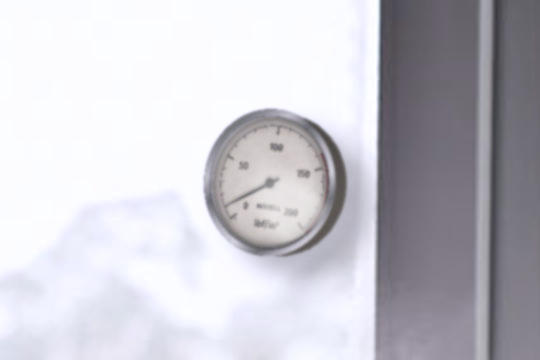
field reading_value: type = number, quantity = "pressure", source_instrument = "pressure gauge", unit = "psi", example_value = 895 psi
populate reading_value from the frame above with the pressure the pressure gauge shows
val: 10 psi
